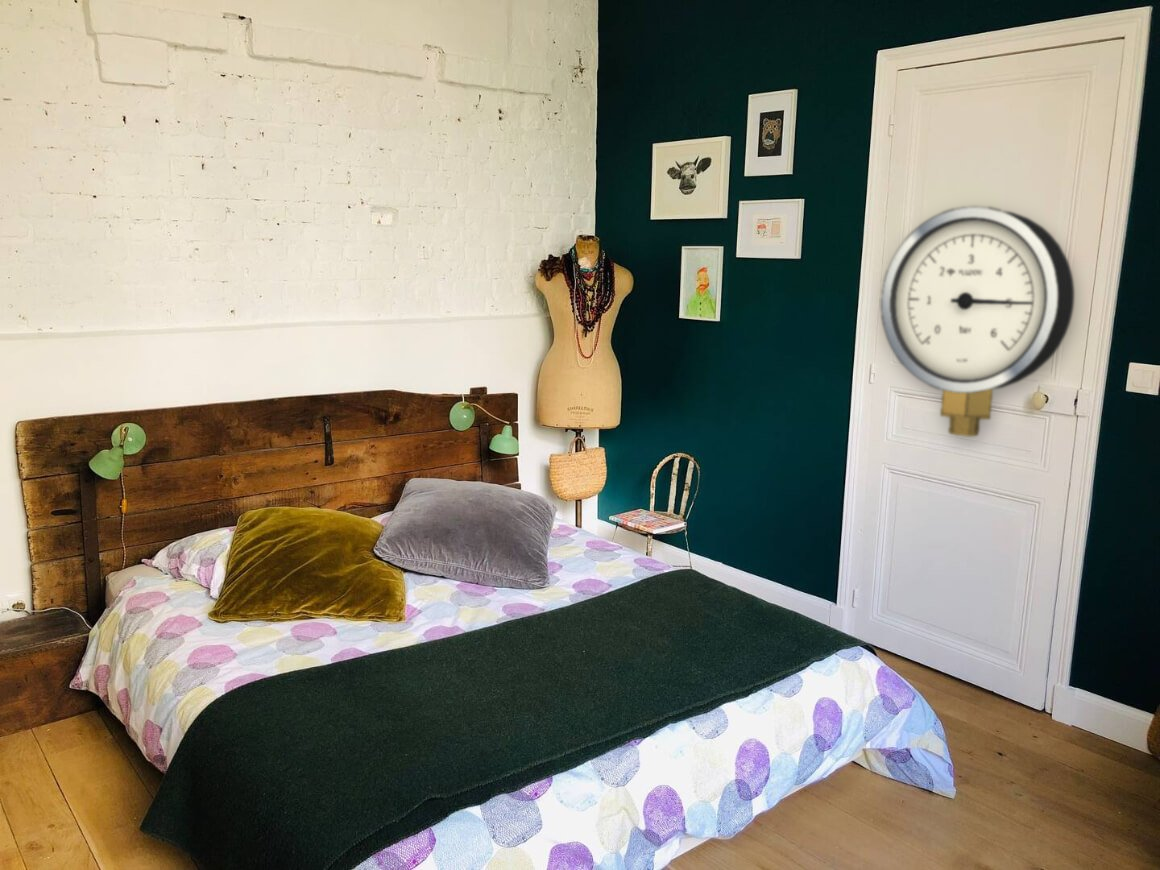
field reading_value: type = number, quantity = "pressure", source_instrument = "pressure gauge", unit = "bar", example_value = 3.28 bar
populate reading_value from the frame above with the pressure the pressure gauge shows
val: 5 bar
